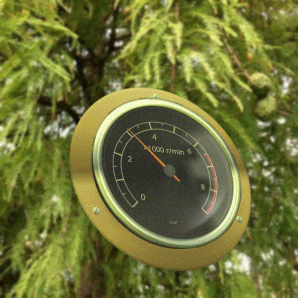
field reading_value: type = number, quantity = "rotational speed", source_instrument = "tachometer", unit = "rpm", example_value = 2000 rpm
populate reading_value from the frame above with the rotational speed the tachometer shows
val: 3000 rpm
